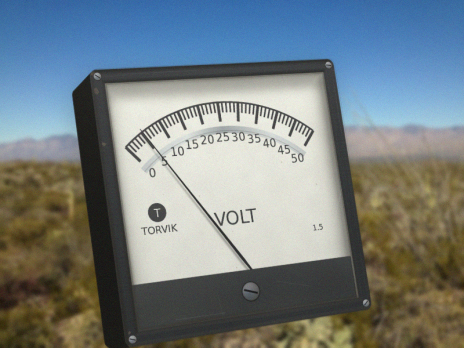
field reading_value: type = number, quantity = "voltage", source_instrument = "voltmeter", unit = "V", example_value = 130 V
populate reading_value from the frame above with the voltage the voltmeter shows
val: 5 V
